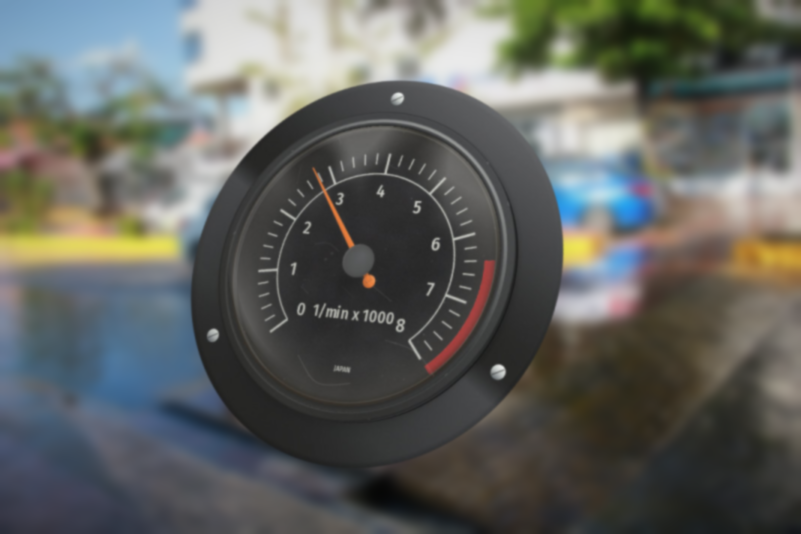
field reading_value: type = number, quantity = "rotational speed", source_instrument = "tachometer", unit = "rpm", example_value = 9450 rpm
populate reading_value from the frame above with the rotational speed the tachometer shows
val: 2800 rpm
